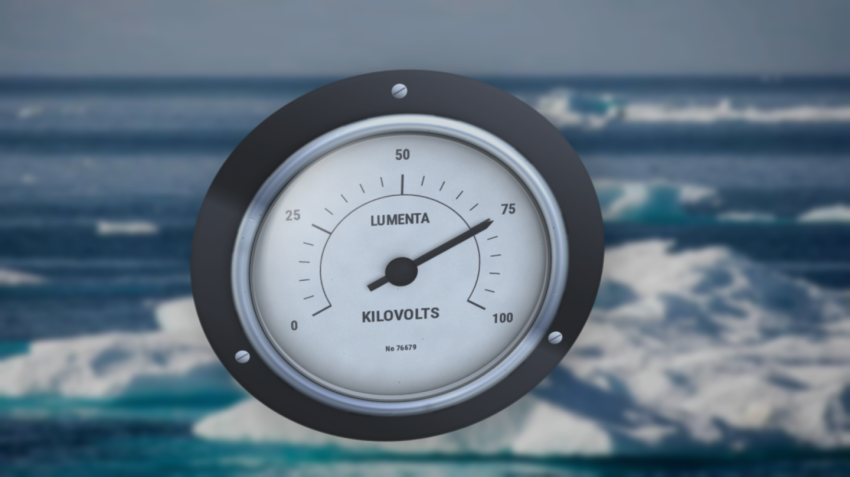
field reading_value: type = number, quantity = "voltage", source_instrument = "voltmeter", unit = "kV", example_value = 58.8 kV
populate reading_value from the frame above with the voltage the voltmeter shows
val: 75 kV
